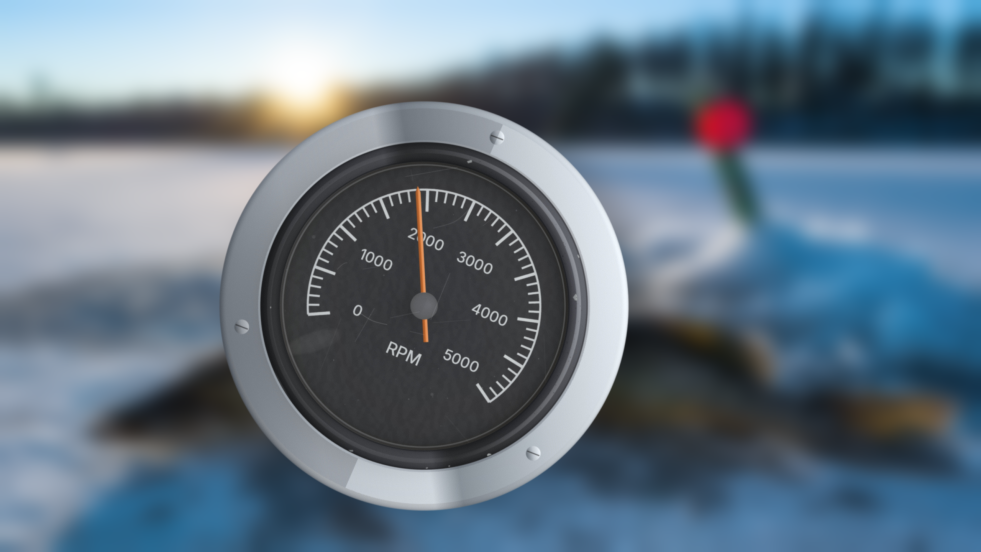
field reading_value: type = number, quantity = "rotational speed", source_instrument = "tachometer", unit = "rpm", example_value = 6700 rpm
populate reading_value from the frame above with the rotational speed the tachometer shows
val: 1900 rpm
